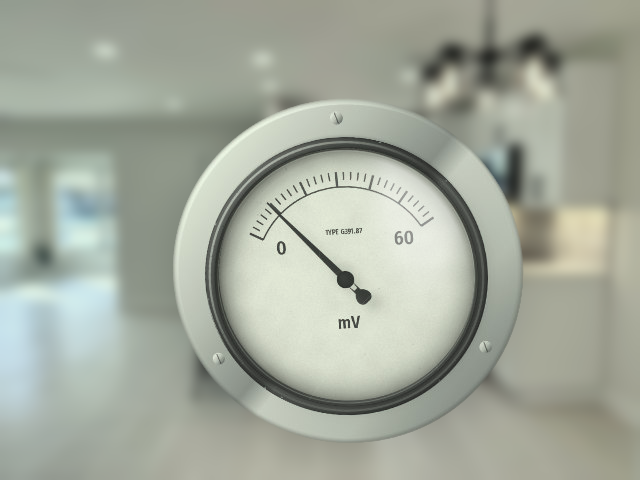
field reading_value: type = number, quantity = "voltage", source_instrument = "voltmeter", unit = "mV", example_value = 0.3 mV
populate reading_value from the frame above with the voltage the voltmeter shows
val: 10 mV
